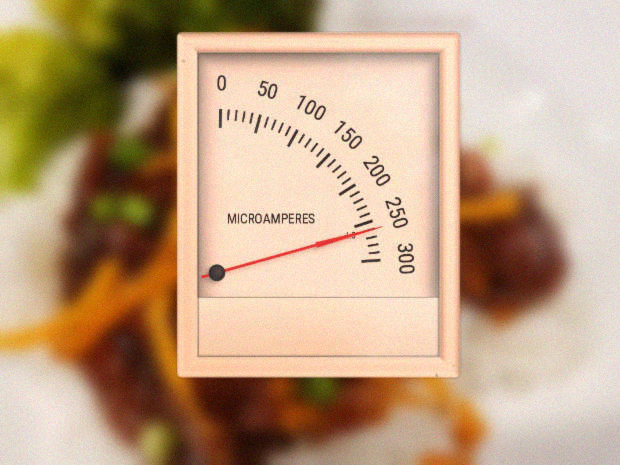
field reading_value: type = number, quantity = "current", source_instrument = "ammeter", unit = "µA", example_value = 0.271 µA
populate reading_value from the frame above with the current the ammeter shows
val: 260 µA
